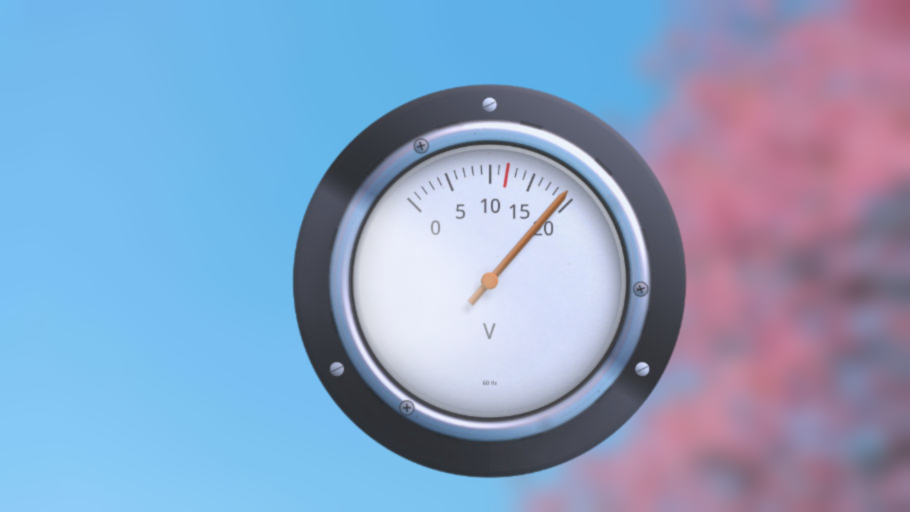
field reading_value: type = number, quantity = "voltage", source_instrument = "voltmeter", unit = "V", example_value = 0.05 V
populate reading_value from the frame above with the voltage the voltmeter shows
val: 19 V
